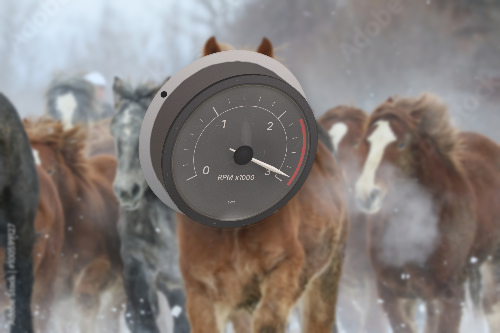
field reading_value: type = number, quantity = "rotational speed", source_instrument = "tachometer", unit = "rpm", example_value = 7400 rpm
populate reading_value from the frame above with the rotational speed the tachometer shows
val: 2900 rpm
